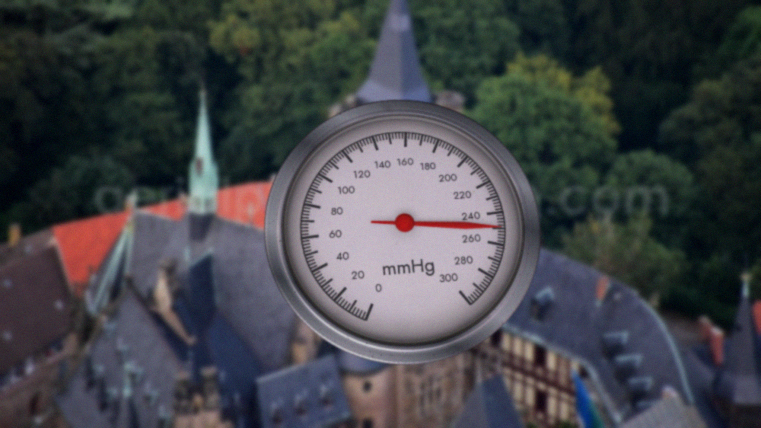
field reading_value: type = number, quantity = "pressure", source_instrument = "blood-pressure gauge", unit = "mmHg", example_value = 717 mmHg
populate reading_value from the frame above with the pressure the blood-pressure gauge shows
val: 250 mmHg
